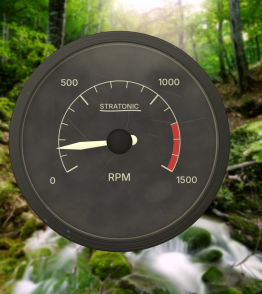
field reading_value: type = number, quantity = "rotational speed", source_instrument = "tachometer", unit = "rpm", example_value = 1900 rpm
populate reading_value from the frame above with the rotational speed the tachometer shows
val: 150 rpm
